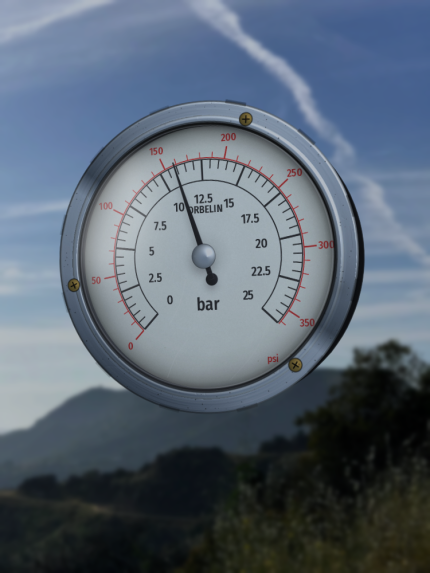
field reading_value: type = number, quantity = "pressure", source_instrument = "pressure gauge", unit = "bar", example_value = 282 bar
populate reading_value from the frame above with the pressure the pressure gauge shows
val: 11 bar
